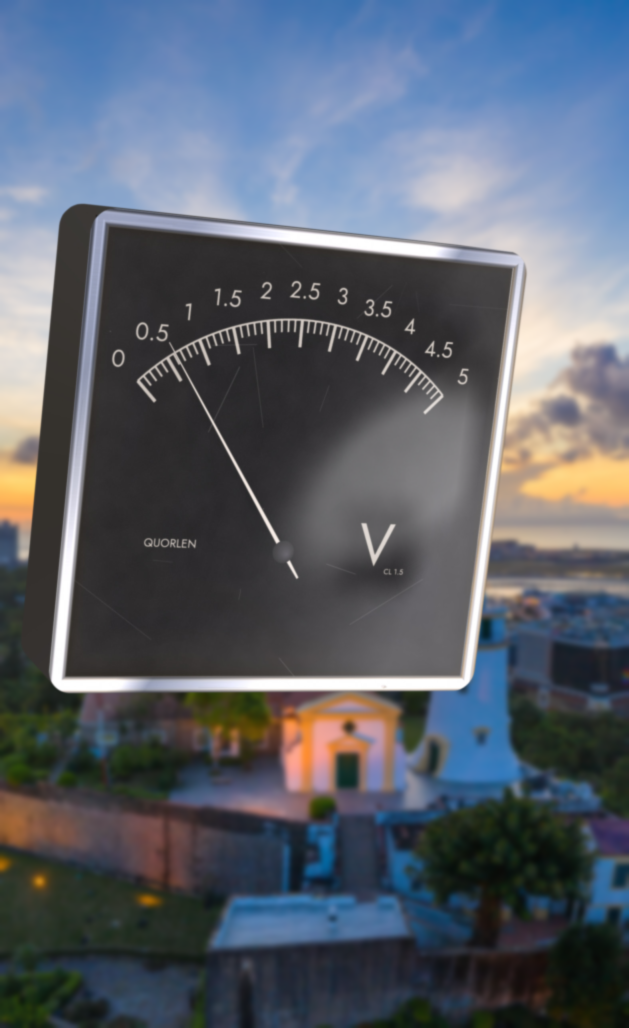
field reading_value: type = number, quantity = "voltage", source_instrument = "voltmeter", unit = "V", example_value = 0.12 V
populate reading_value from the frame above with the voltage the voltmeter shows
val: 0.6 V
